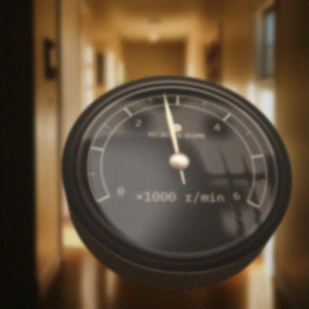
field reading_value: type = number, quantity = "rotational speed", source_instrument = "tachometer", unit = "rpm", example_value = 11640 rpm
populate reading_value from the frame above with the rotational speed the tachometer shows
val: 2750 rpm
